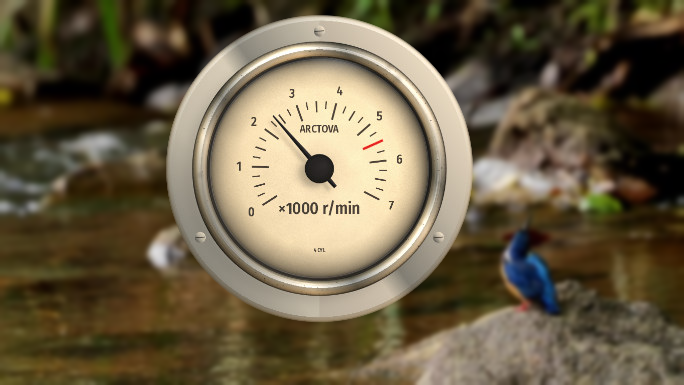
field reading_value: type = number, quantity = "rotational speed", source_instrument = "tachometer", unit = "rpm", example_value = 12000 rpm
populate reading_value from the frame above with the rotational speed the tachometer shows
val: 2375 rpm
